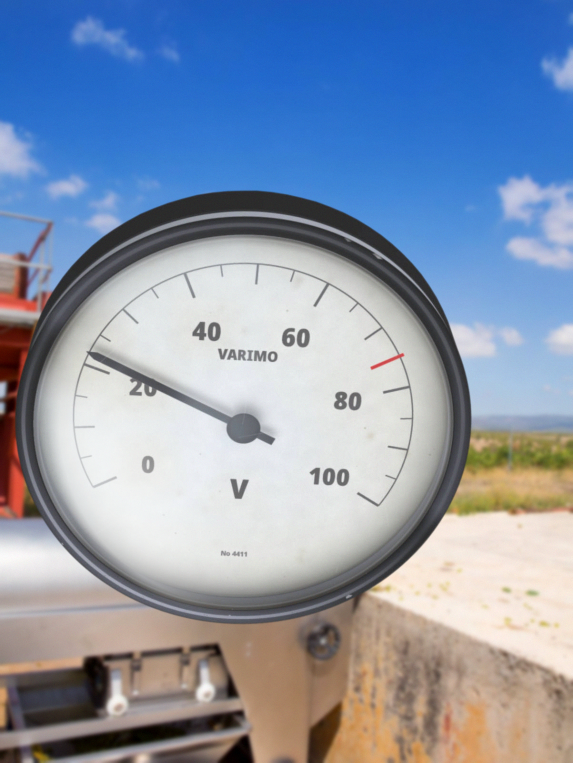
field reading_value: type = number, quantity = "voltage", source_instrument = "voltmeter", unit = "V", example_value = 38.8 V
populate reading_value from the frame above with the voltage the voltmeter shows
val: 22.5 V
